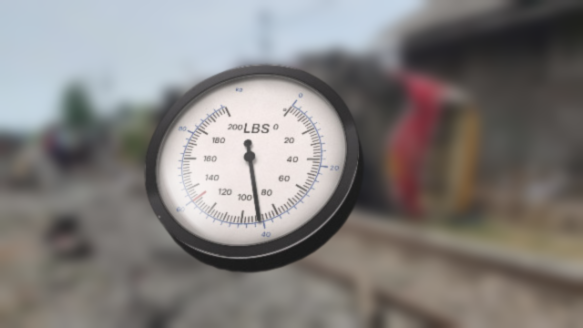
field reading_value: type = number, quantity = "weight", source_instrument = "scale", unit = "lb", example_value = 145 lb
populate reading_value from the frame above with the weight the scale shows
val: 90 lb
